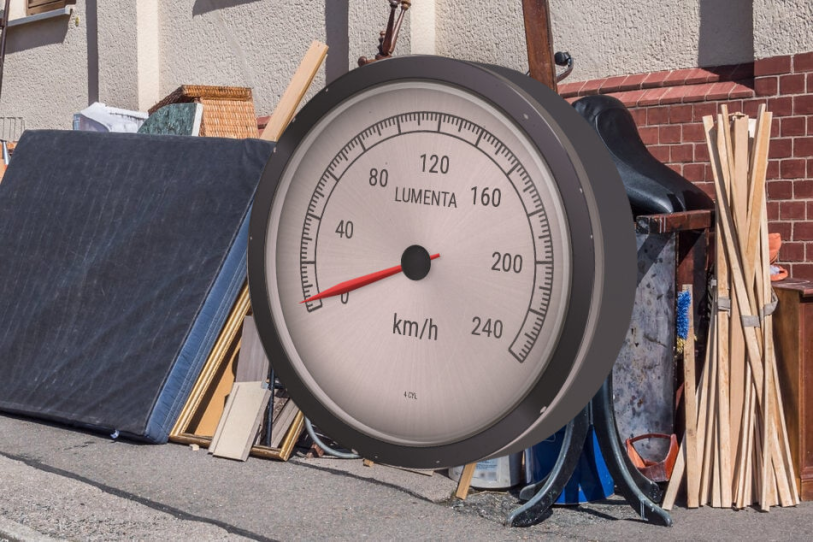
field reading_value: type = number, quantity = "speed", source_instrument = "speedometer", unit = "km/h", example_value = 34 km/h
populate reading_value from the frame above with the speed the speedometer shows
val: 4 km/h
